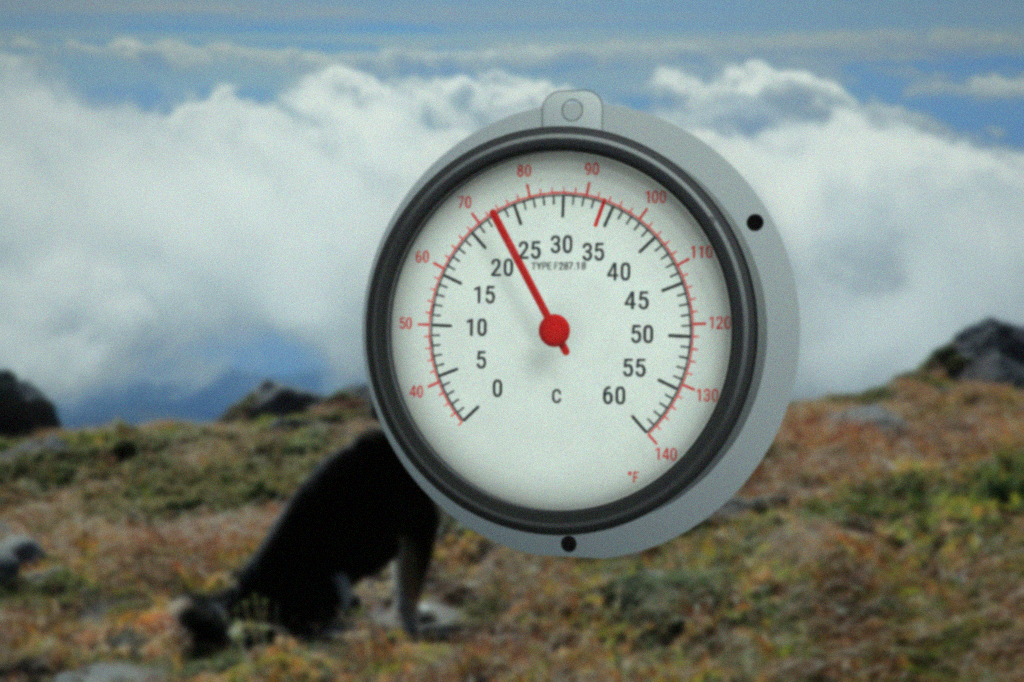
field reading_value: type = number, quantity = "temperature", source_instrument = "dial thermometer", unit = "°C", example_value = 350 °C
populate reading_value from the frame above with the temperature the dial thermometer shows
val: 23 °C
